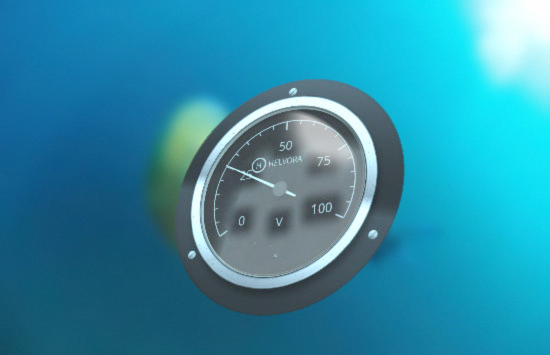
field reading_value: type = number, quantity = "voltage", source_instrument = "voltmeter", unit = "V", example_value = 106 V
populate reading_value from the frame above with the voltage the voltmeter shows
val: 25 V
